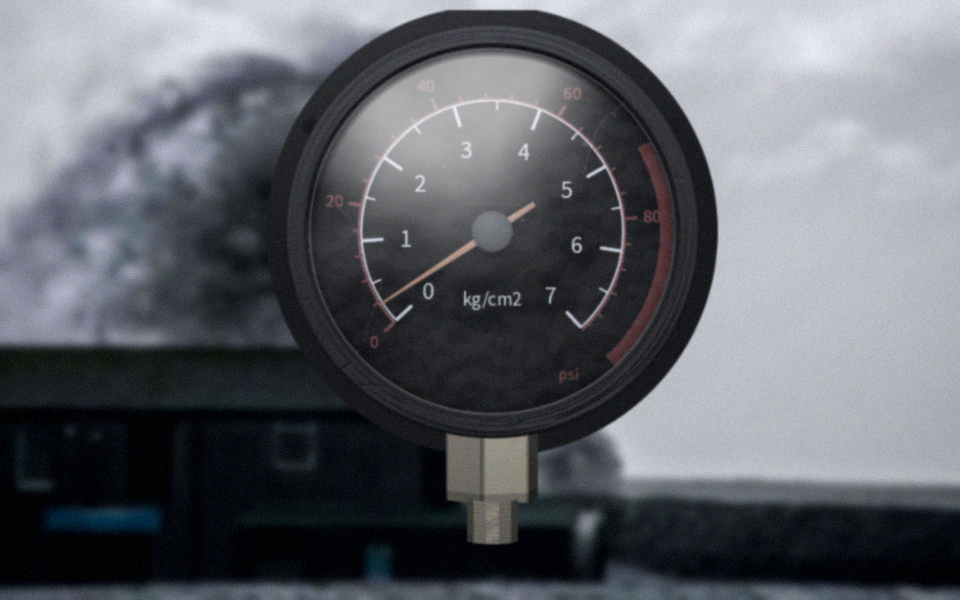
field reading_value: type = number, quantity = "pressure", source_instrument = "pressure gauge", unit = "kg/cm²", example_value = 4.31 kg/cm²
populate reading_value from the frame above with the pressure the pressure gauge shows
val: 0.25 kg/cm²
